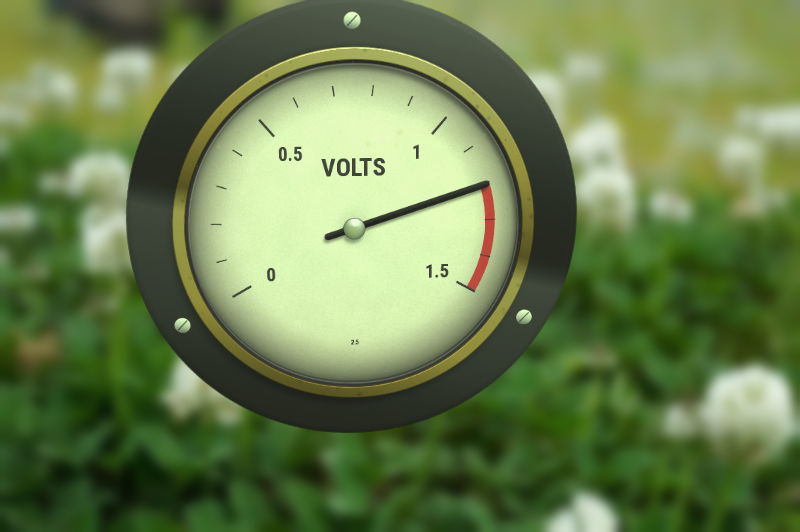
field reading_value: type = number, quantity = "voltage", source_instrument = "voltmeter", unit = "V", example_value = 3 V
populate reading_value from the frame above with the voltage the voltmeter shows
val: 1.2 V
